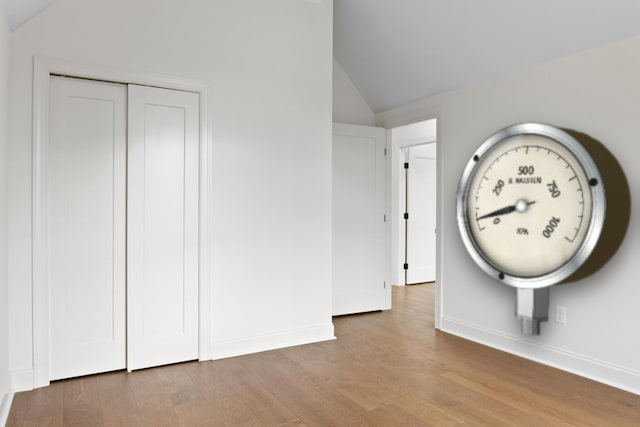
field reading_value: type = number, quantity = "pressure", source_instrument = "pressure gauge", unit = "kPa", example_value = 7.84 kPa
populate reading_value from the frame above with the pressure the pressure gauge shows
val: 50 kPa
